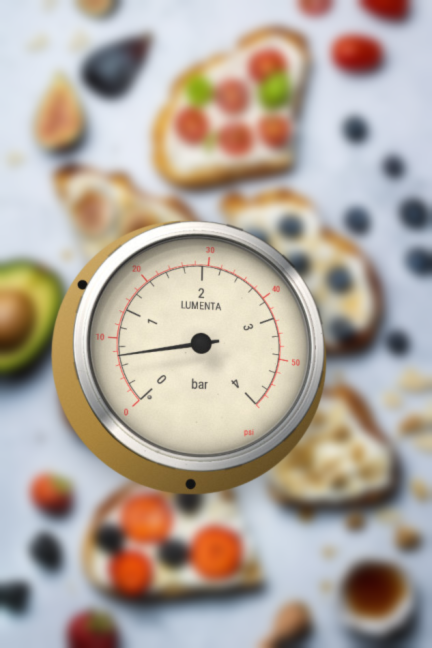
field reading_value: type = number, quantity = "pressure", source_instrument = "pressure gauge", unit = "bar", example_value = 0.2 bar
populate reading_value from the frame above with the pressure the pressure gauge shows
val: 0.5 bar
